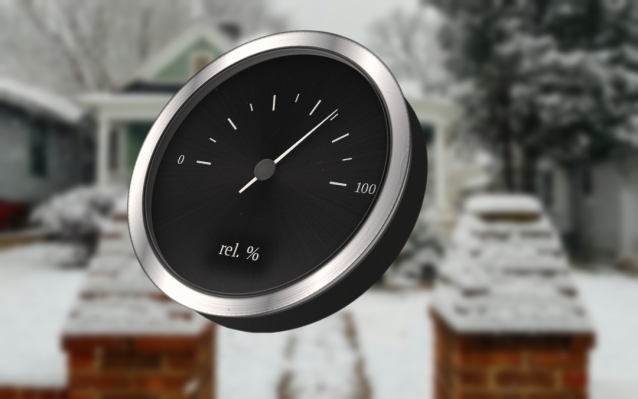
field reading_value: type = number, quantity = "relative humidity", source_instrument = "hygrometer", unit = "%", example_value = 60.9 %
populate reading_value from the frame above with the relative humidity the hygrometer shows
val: 70 %
